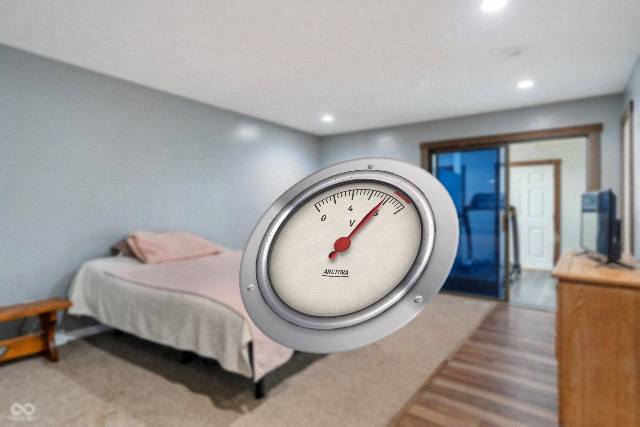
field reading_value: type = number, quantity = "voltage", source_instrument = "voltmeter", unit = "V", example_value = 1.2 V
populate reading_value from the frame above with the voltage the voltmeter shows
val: 8 V
